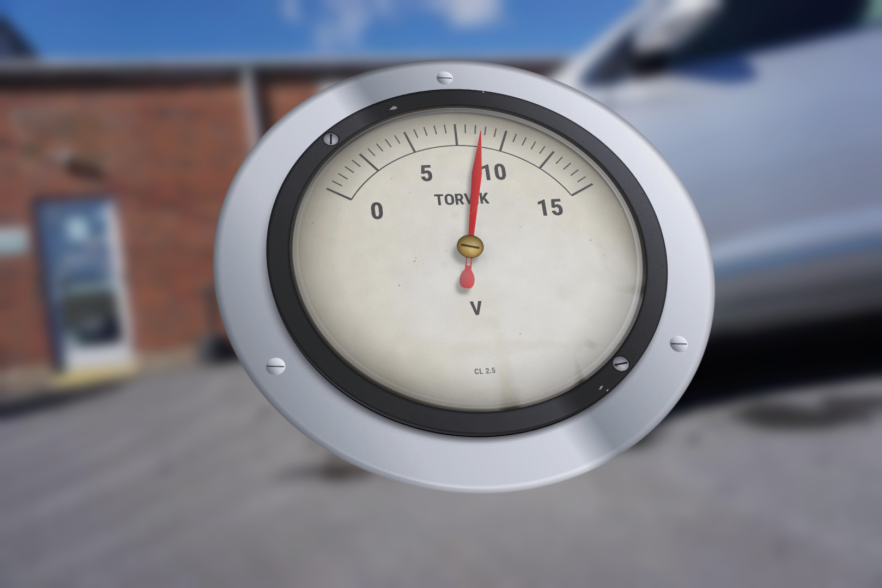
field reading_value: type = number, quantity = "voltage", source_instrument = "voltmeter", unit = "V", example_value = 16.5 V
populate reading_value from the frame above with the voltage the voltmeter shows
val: 8.75 V
